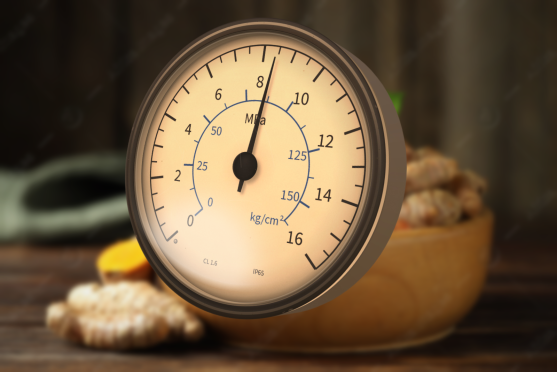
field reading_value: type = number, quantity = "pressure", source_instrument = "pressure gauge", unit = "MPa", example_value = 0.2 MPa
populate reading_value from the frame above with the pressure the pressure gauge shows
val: 8.5 MPa
